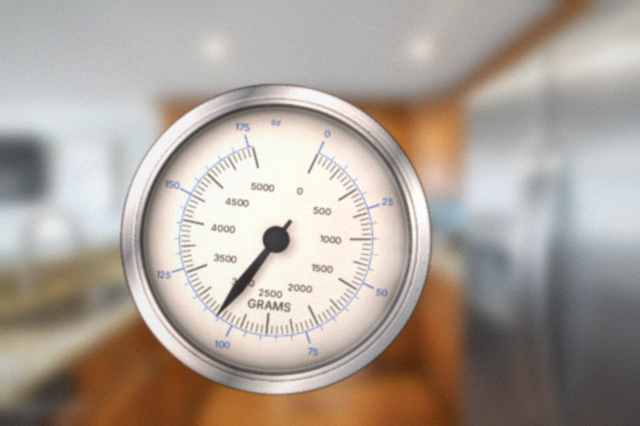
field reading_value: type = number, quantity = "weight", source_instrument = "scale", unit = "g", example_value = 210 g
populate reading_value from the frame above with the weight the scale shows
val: 3000 g
